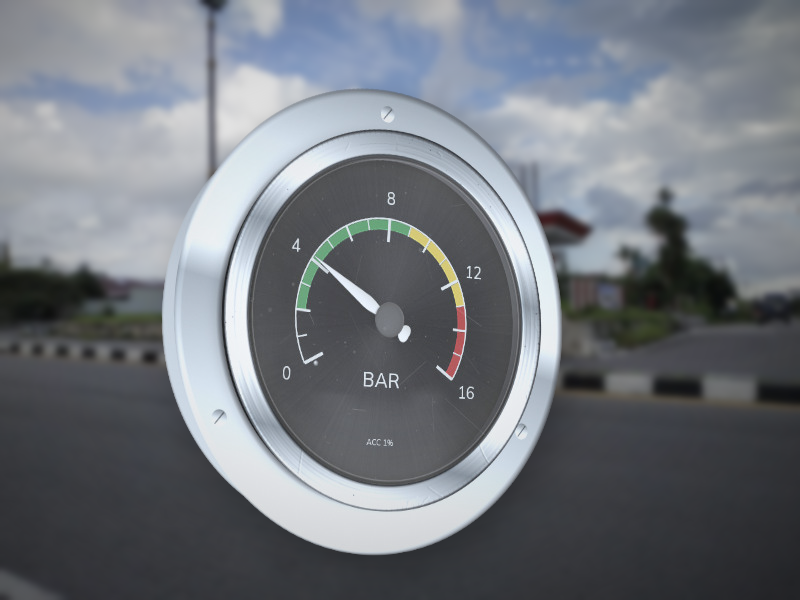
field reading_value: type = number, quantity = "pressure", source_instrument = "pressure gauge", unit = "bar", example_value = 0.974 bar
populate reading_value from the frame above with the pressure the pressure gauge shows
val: 4 bar
